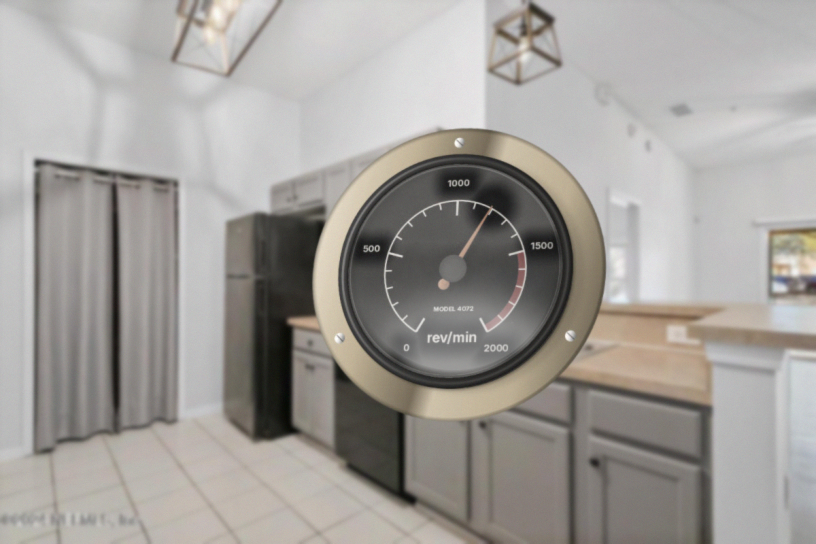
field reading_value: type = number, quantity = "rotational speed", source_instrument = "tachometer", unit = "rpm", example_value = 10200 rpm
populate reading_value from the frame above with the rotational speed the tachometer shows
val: 1200 rpm
